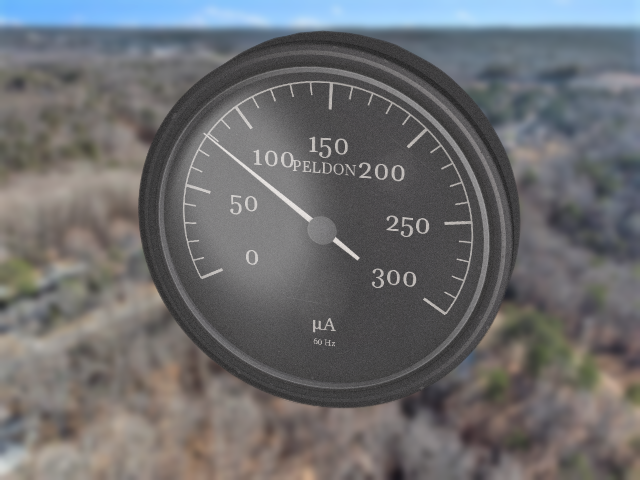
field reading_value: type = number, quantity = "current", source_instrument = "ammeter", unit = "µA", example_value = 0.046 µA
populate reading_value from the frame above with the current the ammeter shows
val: 80 µA
